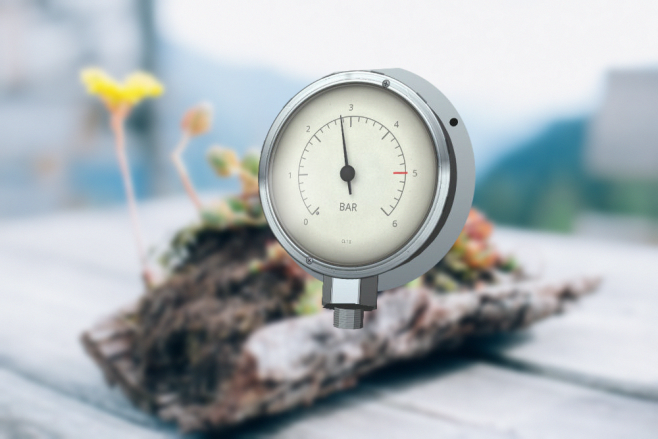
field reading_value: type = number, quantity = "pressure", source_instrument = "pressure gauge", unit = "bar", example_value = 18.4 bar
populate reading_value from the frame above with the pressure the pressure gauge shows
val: 2.8 bar
